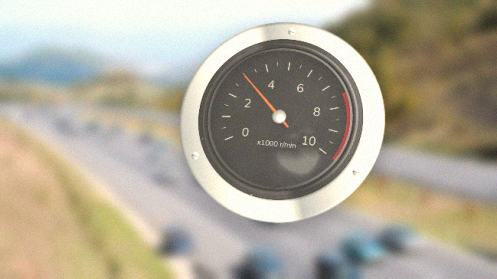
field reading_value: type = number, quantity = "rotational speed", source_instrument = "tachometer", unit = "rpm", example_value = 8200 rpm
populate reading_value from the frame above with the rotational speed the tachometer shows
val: 3000 rpm
